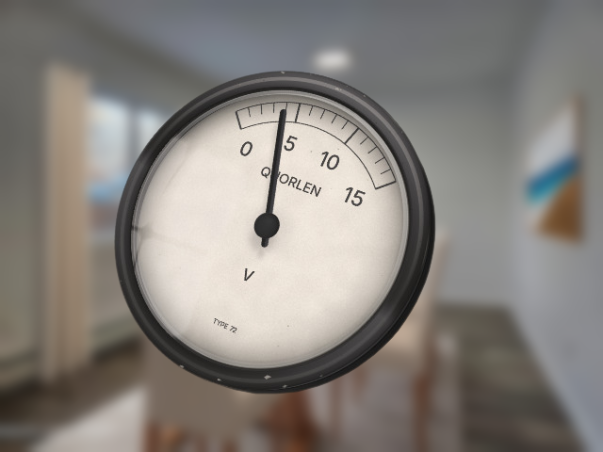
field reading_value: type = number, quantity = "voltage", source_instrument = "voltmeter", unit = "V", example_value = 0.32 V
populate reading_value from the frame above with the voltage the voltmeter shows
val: 4 V
